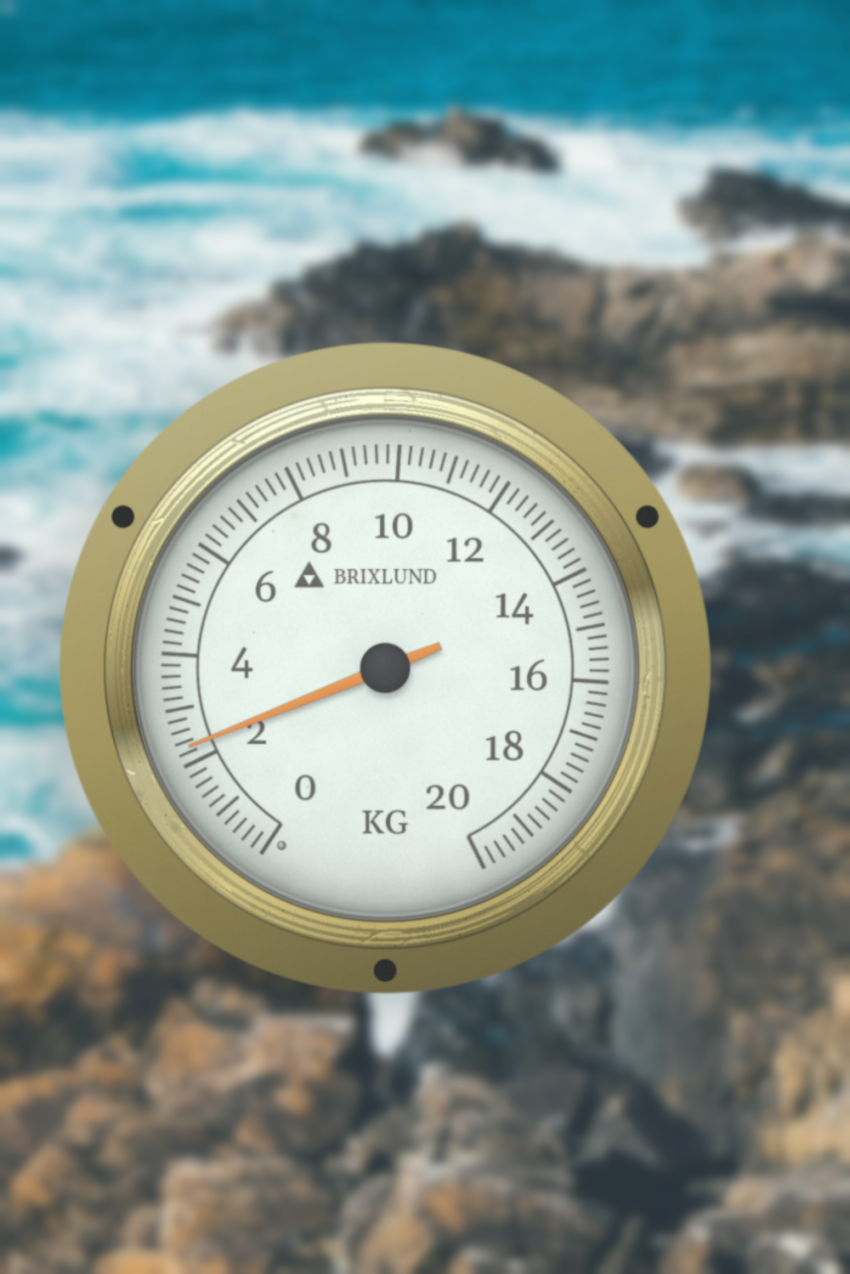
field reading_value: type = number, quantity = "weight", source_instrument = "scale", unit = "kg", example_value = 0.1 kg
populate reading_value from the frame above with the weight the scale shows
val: 2.3 kg
